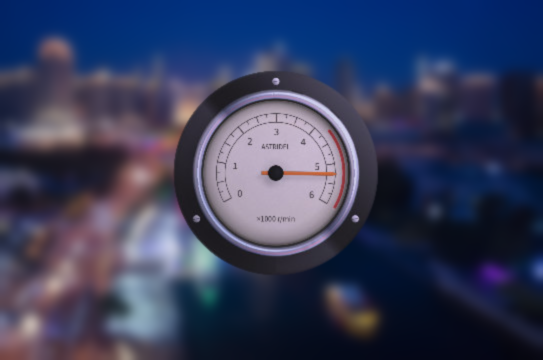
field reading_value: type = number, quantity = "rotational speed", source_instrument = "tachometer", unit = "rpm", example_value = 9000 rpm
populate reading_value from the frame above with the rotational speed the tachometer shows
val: 5250 rpm
